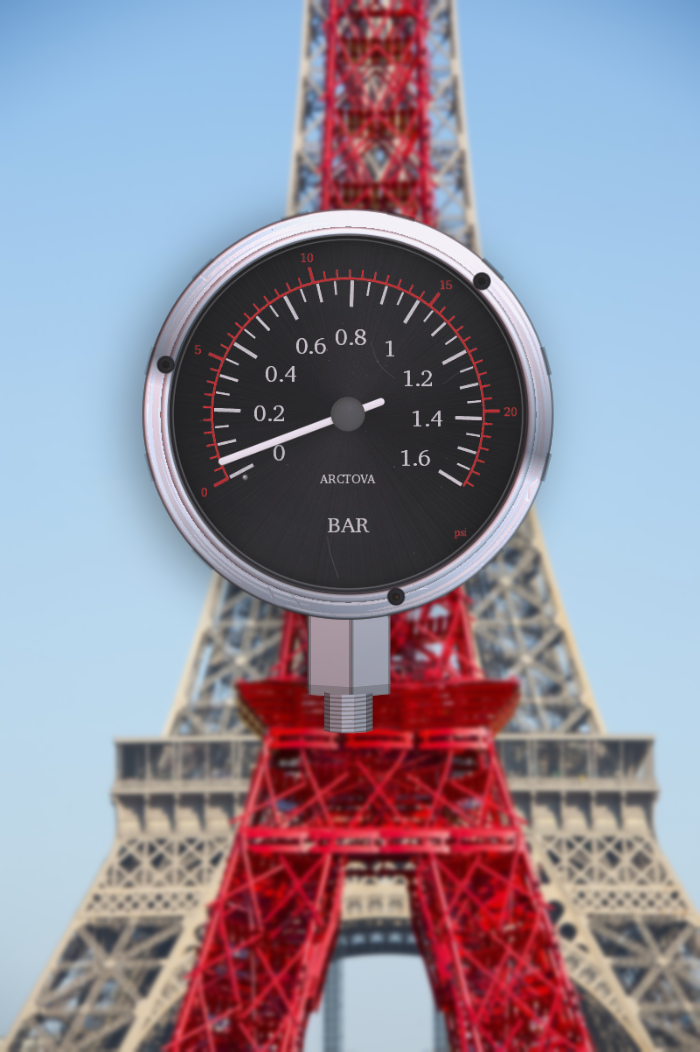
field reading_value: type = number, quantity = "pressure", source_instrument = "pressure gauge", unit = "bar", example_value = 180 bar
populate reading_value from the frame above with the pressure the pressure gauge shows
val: 0.05 bar
